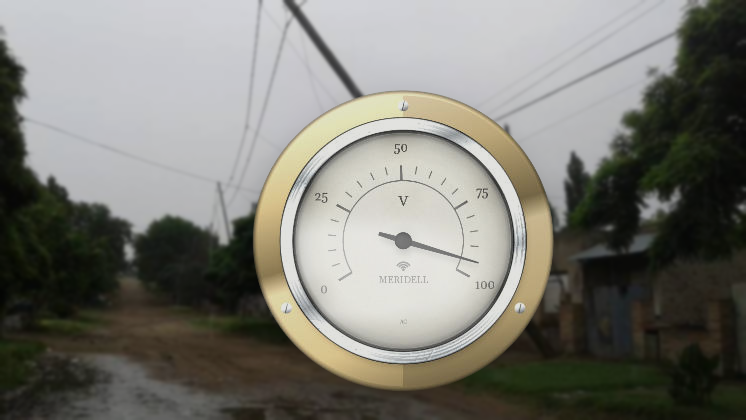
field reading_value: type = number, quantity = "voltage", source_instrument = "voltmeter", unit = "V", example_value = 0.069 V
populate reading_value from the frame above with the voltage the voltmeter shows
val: 95 V
